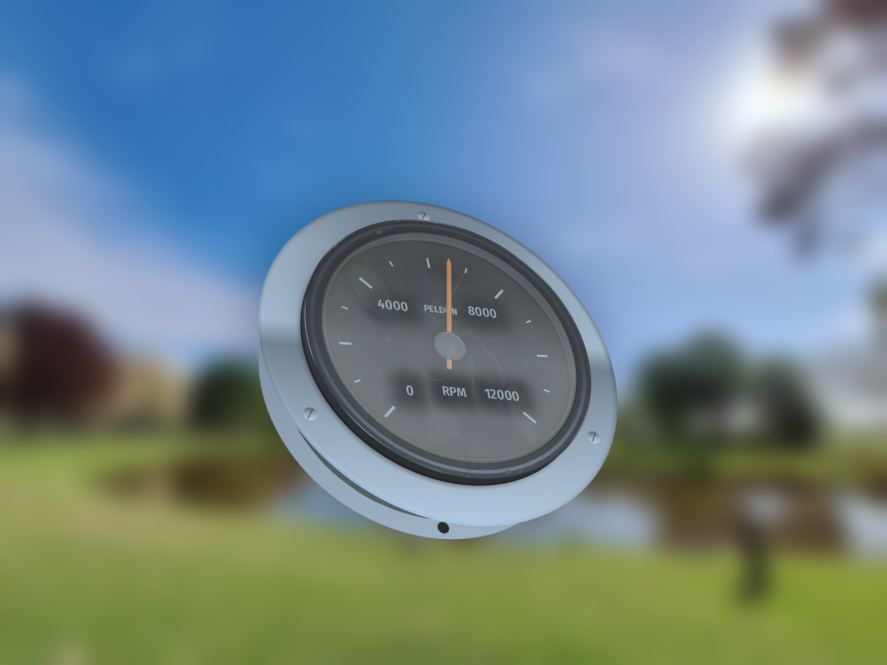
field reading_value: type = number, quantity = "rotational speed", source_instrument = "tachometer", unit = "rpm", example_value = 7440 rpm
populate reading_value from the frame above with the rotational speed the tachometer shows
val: 6500 rpm
